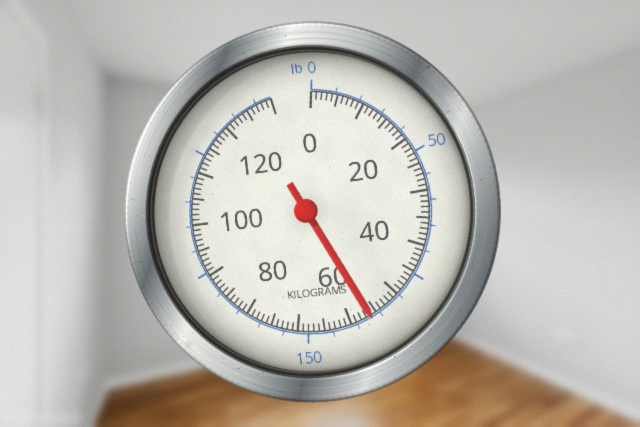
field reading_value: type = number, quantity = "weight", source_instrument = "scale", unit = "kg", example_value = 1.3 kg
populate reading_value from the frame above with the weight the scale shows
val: 56 kg
